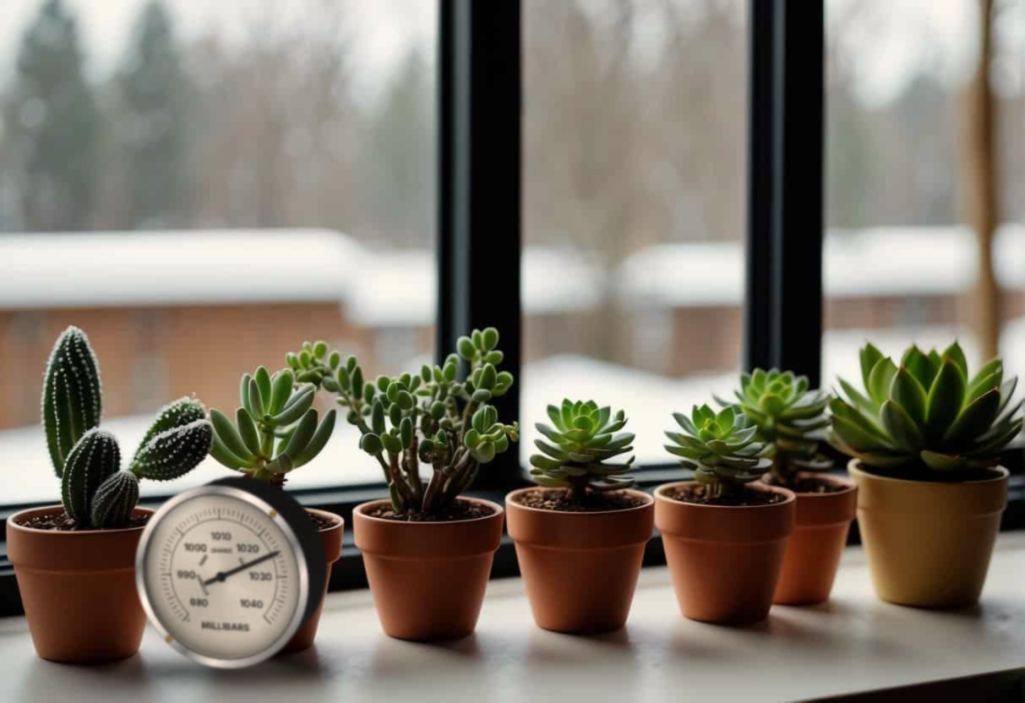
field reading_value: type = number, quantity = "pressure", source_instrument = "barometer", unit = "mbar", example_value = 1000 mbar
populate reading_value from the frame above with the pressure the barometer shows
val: 1025 mbar
